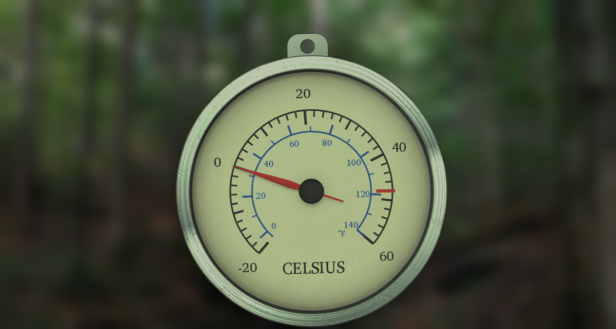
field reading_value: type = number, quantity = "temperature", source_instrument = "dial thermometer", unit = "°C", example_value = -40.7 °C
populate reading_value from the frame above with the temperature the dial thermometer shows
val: 0 °C
